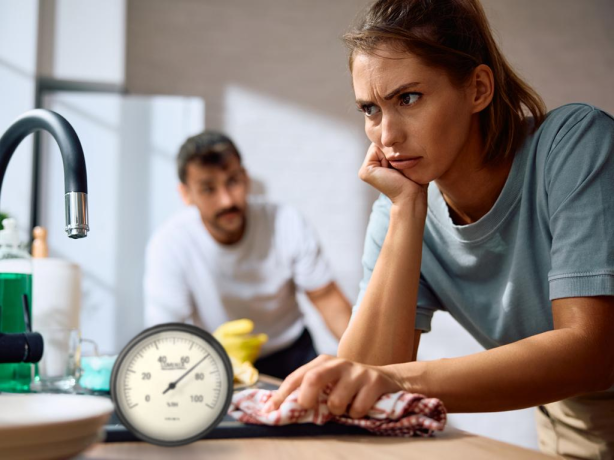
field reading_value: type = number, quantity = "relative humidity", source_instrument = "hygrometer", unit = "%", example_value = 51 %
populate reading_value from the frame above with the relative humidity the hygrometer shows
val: 70 %
